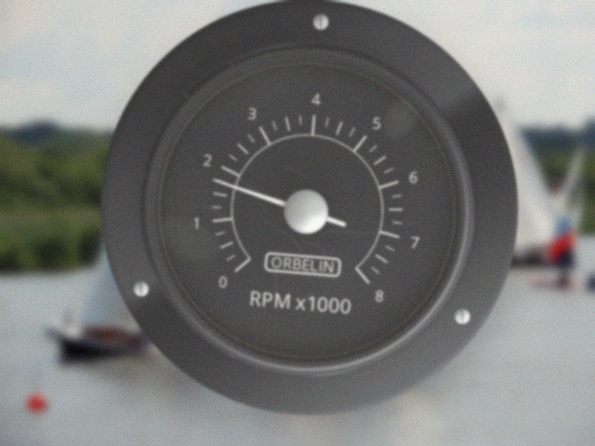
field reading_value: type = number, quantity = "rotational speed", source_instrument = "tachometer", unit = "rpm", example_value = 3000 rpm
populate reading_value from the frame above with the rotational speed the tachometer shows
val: 1750 rpm
